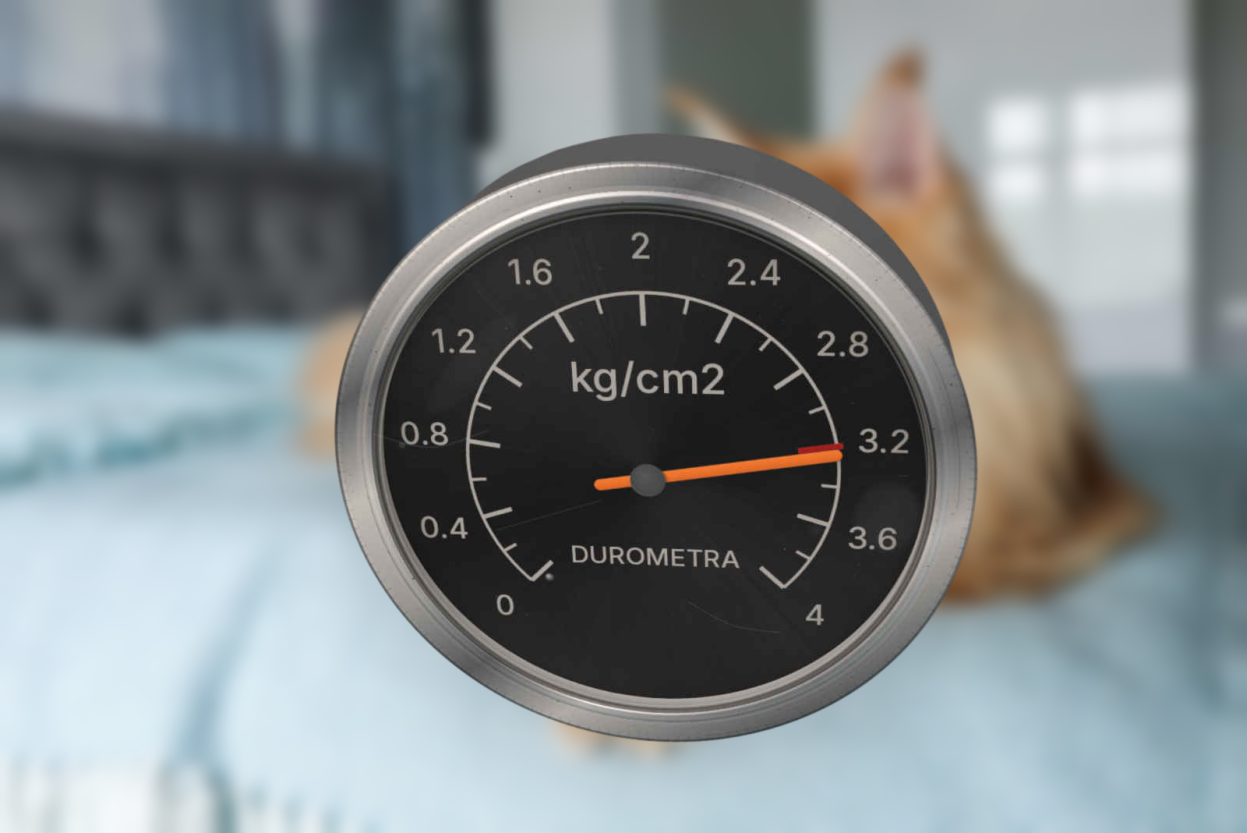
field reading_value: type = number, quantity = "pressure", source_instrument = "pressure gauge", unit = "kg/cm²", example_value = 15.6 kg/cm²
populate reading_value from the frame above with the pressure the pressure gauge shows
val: 3.2 kg/cm²
